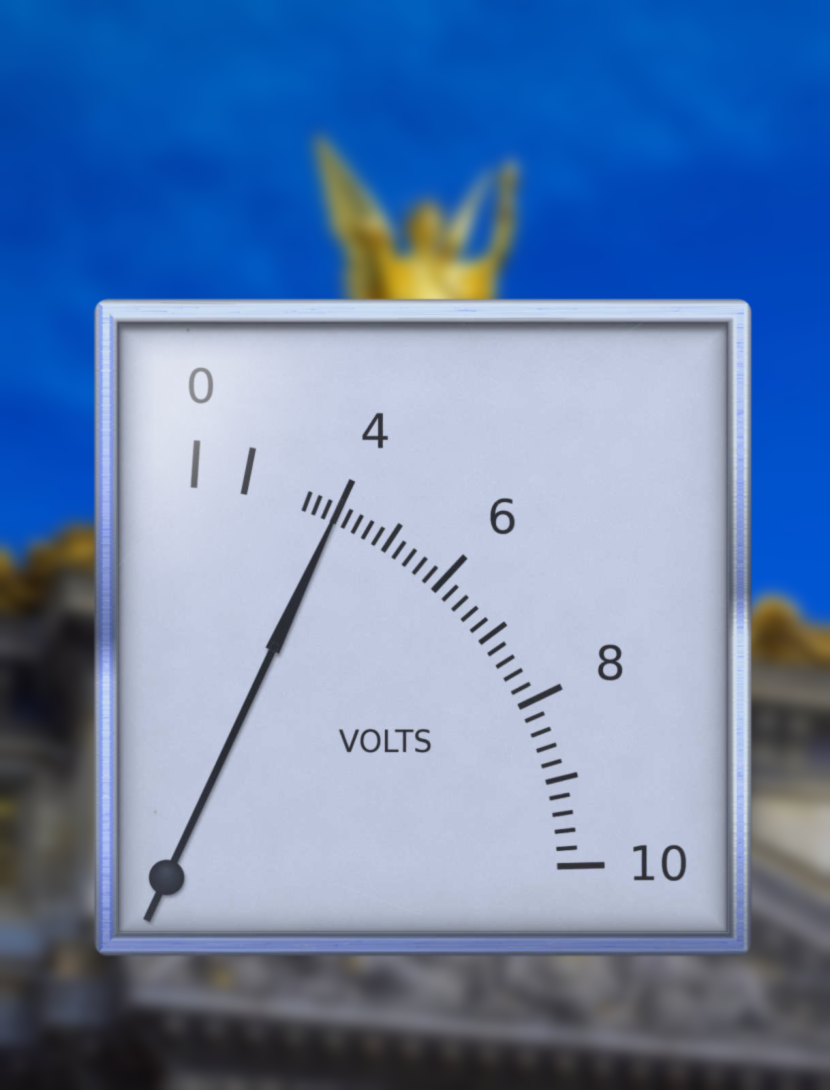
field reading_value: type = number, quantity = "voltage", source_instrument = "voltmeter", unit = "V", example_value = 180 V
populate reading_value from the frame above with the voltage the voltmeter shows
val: 4 V
